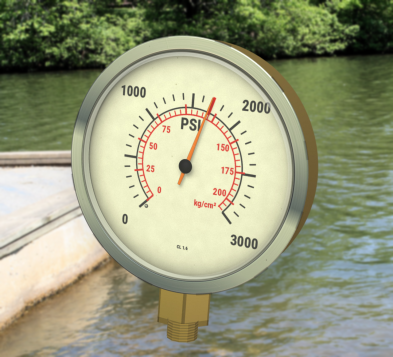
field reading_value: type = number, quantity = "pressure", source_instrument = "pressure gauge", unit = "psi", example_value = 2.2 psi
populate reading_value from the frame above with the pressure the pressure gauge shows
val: 1700 psi
